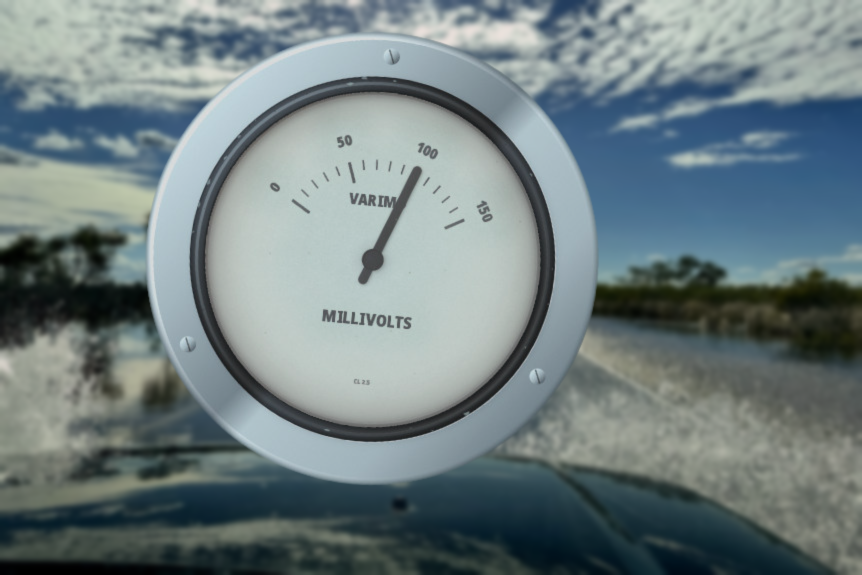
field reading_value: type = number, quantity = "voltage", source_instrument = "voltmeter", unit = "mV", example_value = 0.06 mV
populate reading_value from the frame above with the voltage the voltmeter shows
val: 100 mV
